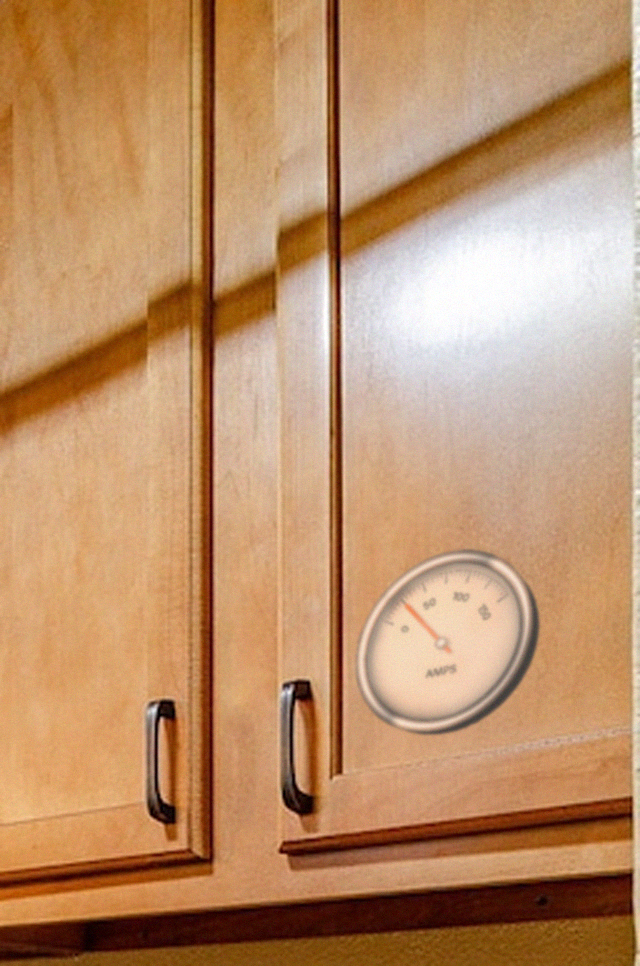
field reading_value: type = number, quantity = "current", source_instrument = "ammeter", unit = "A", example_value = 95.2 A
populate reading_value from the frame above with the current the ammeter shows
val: 25 A
